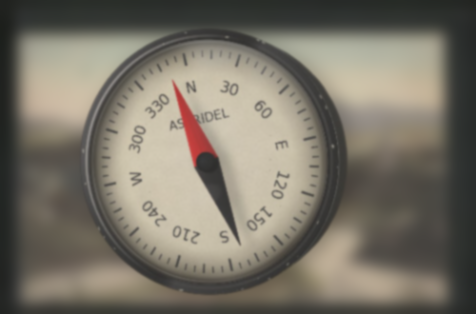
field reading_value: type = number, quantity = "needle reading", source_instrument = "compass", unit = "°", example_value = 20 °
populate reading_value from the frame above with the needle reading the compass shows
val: 350 °
